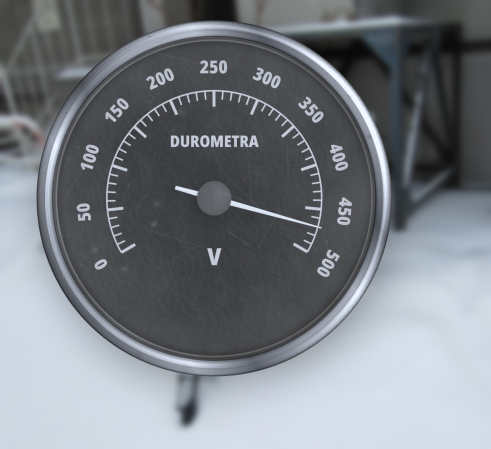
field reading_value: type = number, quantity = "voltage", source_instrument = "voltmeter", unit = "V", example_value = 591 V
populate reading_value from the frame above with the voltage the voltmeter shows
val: 470 V
